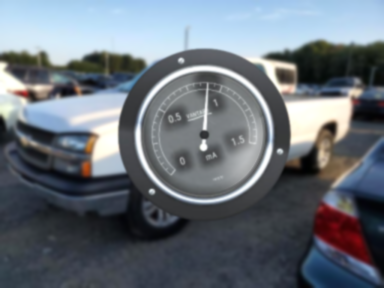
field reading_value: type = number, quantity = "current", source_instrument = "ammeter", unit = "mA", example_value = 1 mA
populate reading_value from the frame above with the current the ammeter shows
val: 0.9 mA
